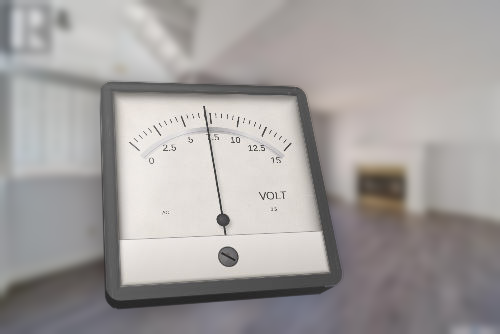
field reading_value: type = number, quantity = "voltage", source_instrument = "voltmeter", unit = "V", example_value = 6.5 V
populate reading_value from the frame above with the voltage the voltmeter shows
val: 7 V
